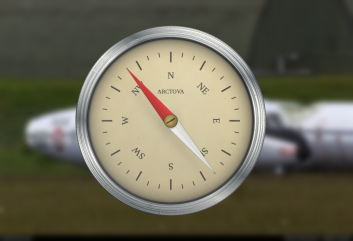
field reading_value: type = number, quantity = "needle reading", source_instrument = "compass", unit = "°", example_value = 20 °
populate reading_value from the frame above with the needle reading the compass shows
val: 320 °
